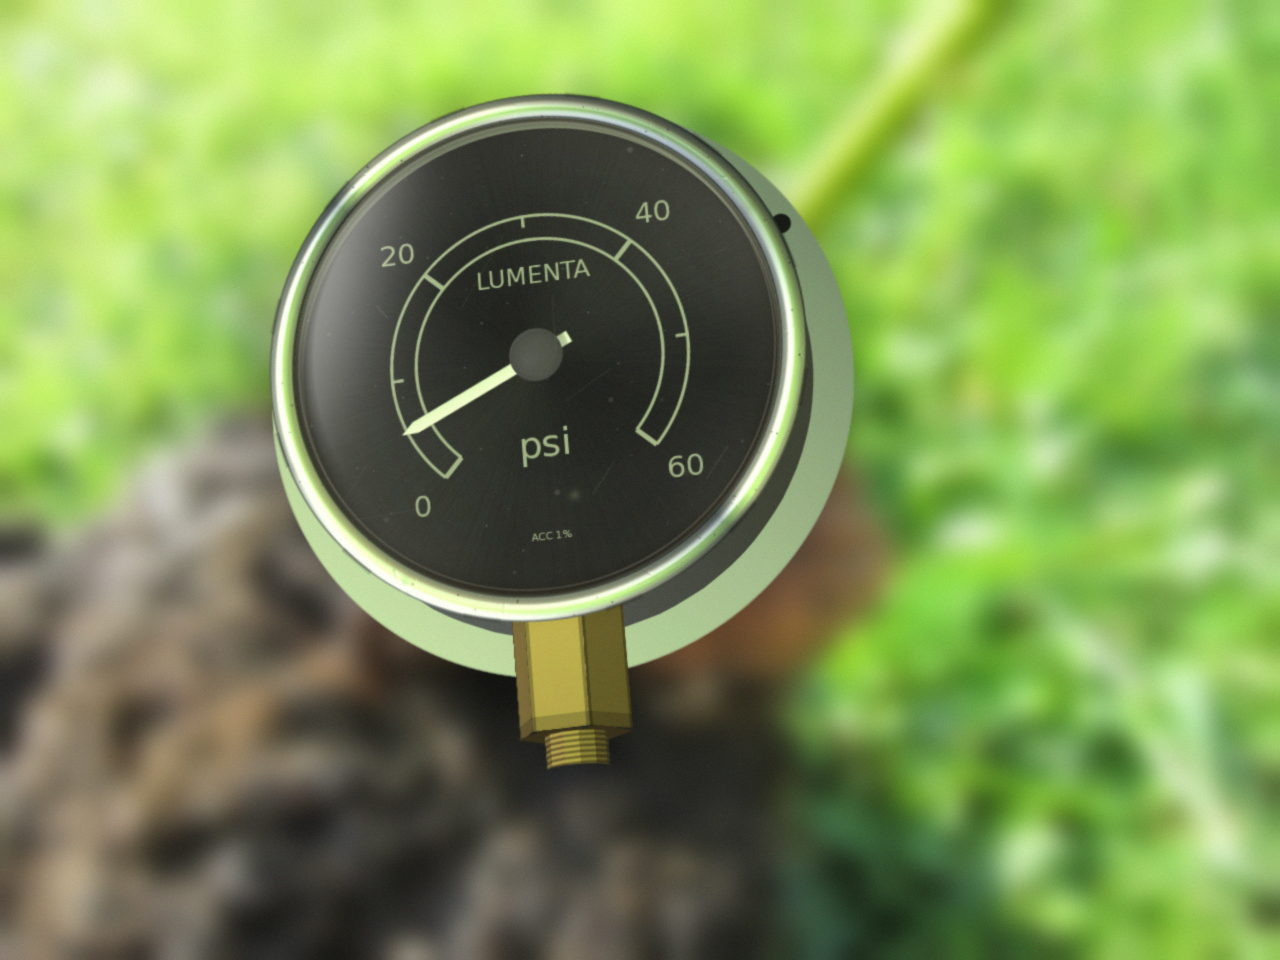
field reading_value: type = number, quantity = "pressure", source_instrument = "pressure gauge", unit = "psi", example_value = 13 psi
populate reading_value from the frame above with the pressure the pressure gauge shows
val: 5 psi
